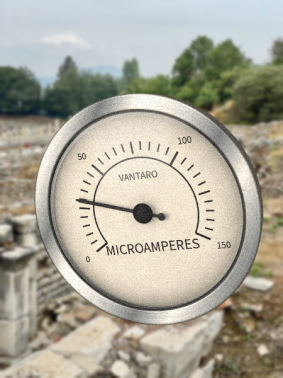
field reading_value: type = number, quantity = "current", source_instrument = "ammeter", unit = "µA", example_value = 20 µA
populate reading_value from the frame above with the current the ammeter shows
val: 30 µA
